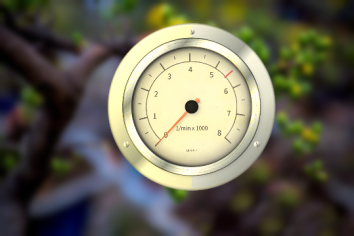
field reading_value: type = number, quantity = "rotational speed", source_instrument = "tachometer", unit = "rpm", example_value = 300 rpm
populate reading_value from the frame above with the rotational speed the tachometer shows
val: 0 rpm
